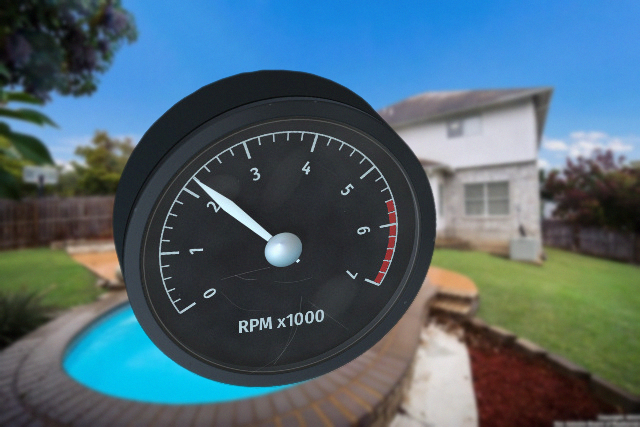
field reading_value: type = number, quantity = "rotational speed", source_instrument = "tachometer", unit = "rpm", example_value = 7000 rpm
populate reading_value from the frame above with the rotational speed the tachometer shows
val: 2200 rpm
